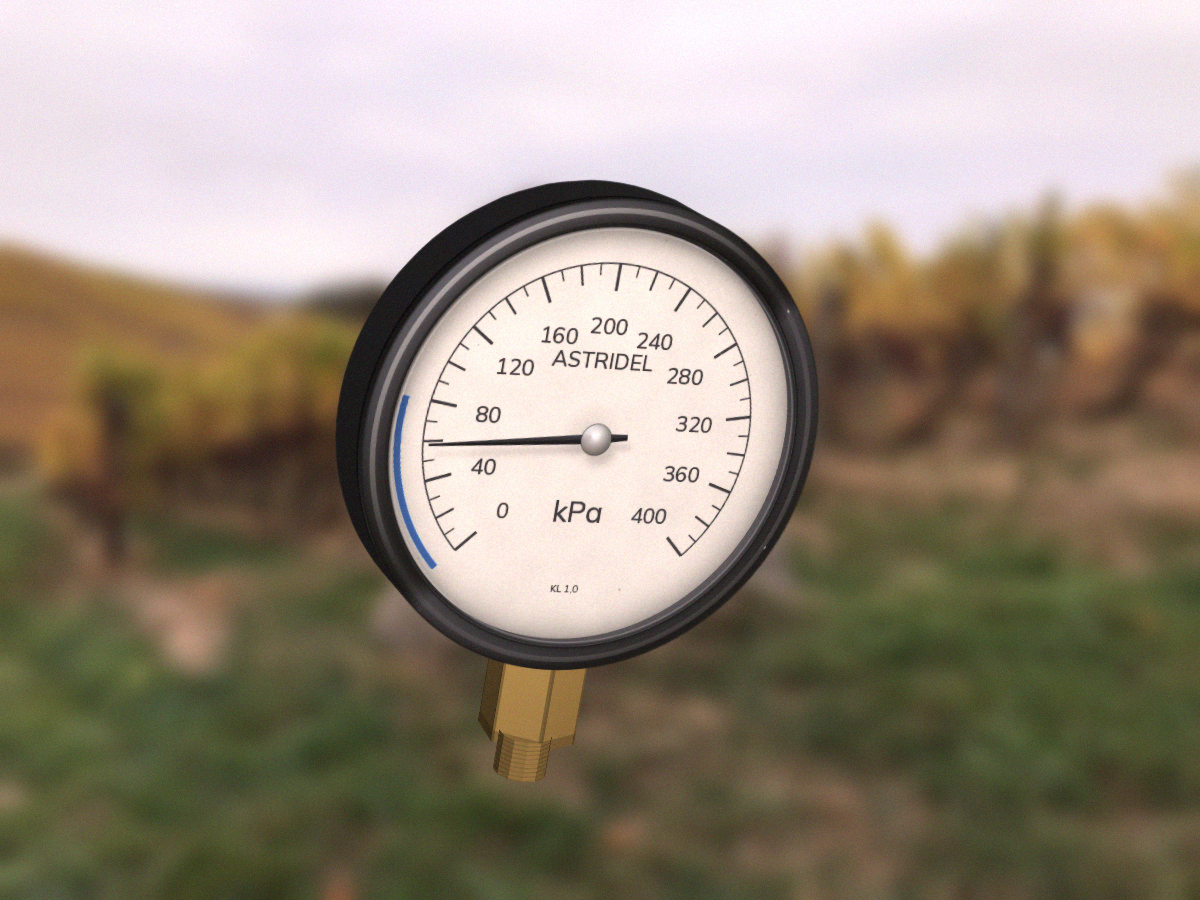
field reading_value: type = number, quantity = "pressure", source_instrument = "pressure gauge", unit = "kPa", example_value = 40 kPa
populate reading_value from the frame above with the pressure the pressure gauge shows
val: 60 kPa
